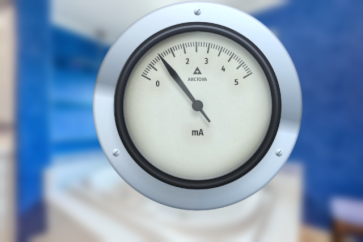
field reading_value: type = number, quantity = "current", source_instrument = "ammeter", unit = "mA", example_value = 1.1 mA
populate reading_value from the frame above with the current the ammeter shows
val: 1 mA
